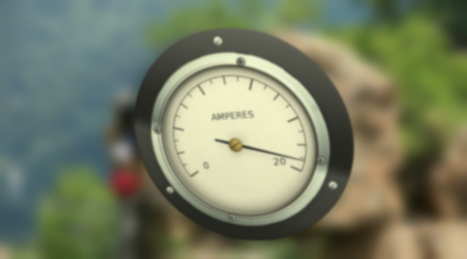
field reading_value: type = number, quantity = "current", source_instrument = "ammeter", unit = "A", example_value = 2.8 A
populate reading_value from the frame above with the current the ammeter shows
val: 19 A
